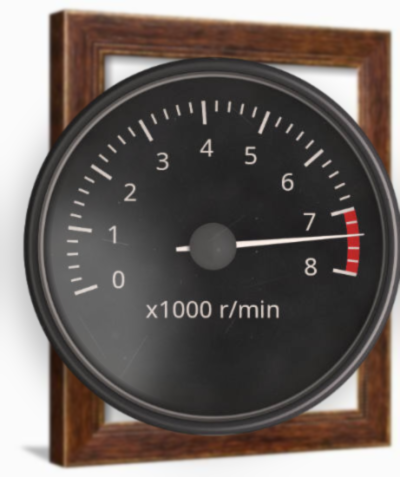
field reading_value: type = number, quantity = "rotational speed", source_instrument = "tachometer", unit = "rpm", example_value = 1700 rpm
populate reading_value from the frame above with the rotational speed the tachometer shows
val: 7400 rpm
